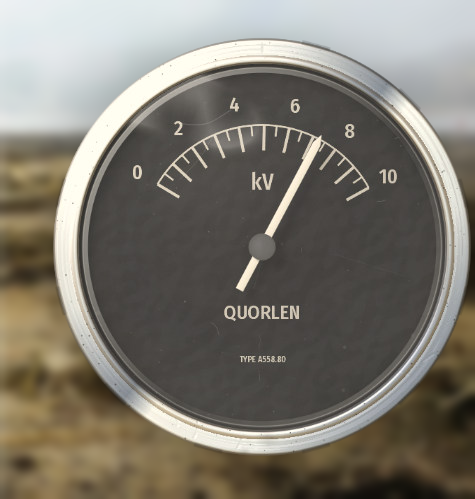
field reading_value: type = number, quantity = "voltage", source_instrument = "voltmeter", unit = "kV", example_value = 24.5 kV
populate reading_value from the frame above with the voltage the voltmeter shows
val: 7.25 kV
